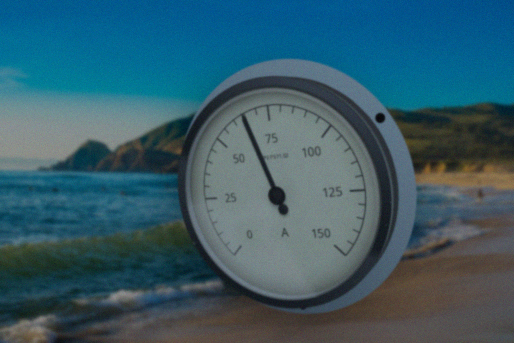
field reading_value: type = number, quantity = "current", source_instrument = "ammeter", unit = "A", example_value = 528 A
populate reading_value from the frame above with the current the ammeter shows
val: 65 A
